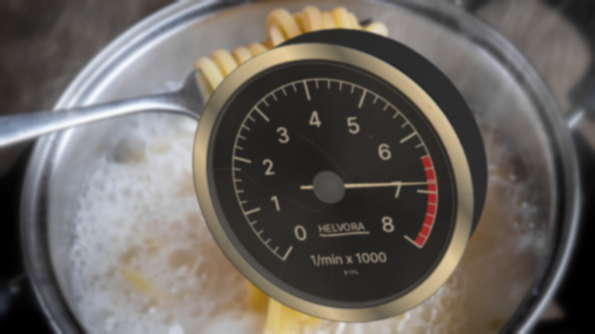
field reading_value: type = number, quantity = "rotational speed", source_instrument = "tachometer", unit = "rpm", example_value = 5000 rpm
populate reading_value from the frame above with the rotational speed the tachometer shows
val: 6800 rpm
